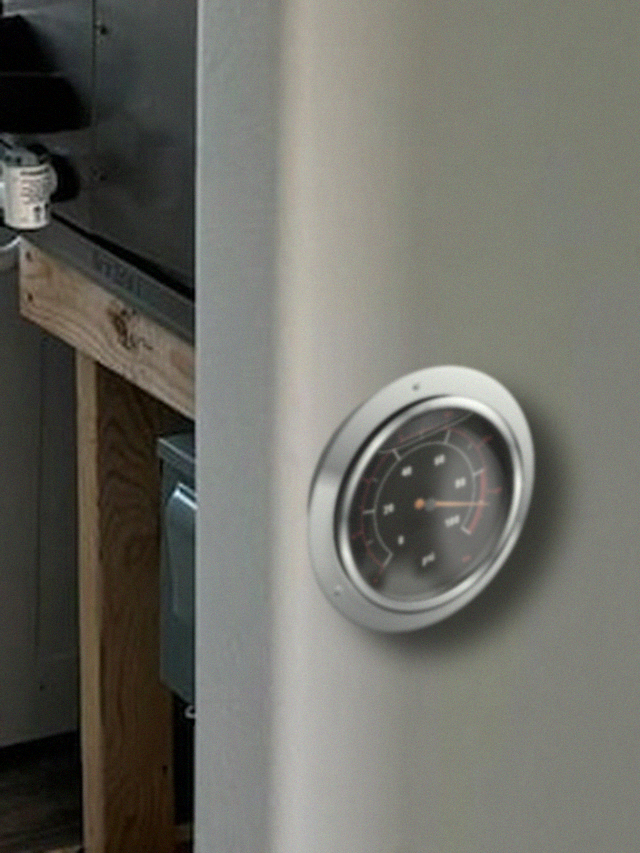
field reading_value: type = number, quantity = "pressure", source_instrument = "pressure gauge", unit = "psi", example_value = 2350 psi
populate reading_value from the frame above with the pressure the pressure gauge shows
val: 90 psi
